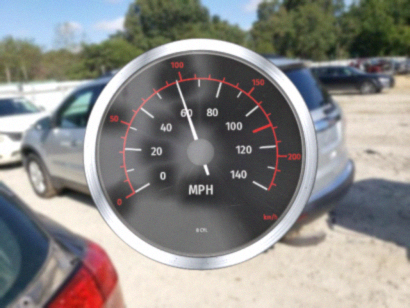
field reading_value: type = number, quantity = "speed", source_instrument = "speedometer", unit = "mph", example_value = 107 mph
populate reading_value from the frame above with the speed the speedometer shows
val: 60 mph
